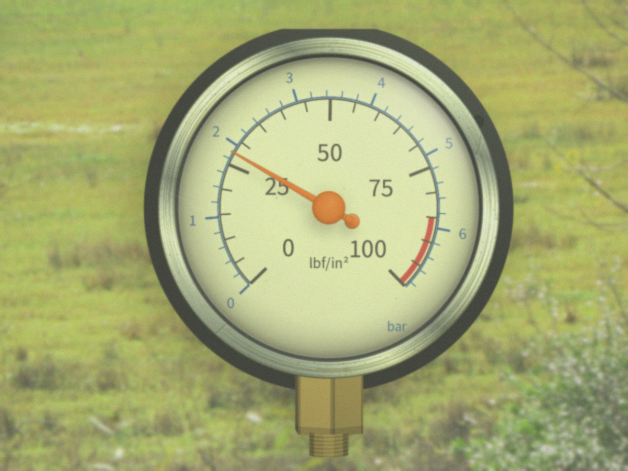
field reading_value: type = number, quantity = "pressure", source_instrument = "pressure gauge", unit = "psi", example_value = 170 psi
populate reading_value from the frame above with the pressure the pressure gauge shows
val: 27.5 psi
